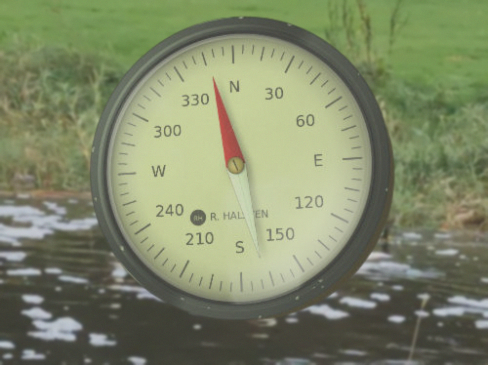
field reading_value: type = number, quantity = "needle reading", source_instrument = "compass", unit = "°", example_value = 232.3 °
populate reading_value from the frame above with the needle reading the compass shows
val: 347.5 °
